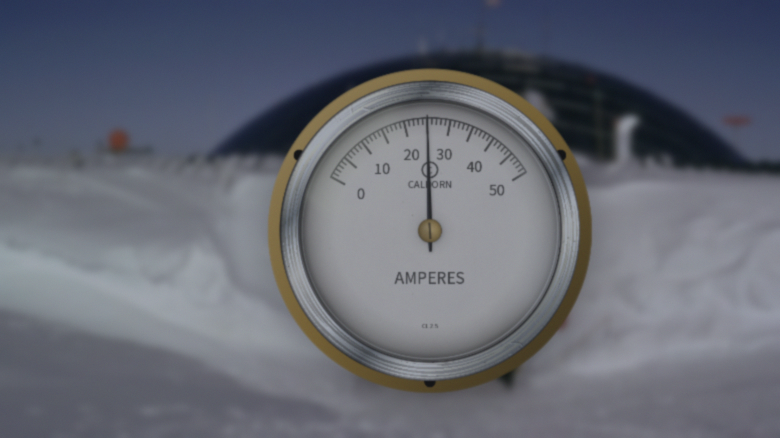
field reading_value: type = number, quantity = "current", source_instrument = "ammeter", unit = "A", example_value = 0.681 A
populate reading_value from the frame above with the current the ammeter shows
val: 25 A
